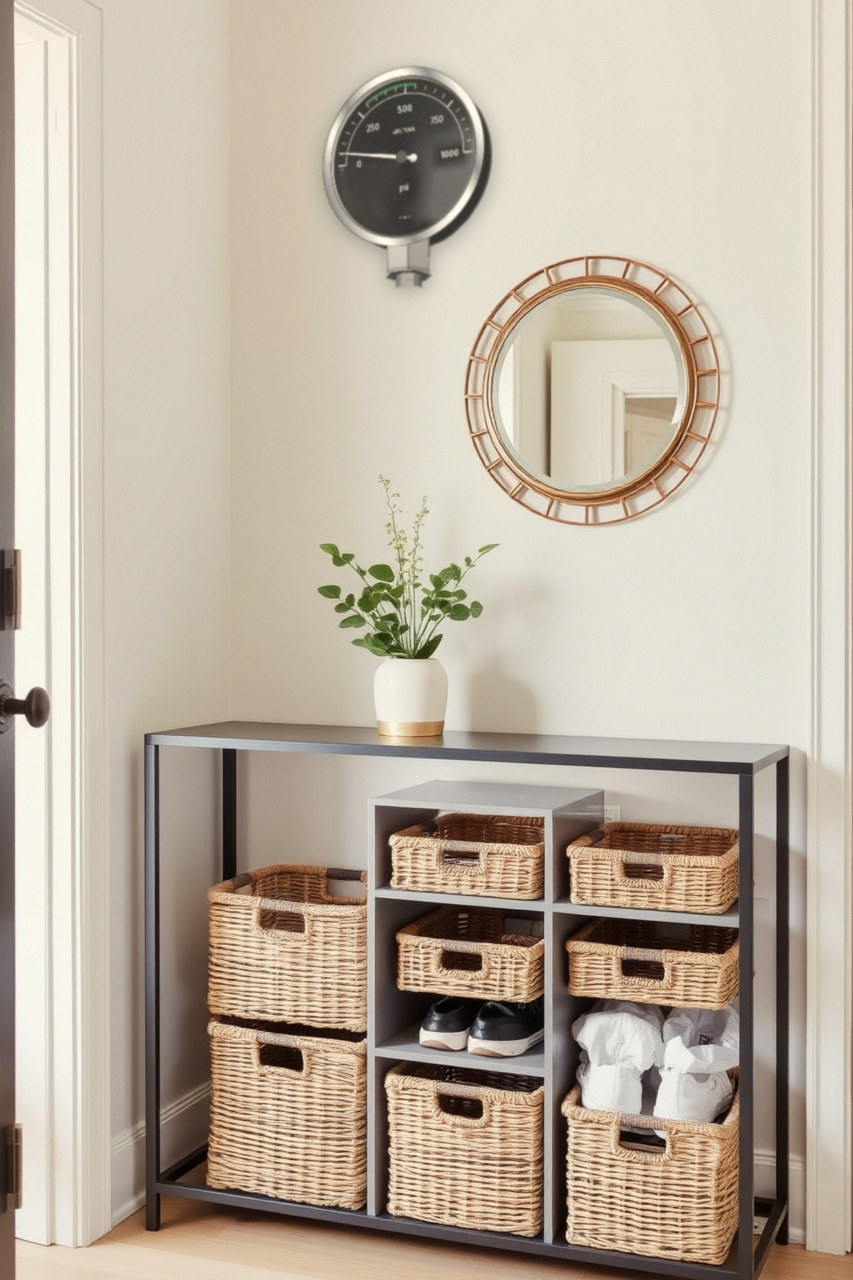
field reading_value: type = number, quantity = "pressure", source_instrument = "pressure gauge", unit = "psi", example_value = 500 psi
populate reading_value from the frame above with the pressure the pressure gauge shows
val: 50 psi
